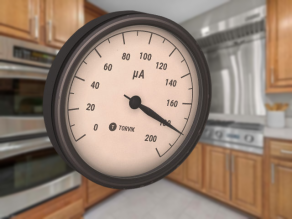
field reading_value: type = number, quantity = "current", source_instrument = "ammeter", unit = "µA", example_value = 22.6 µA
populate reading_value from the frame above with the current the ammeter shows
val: 180 µA
